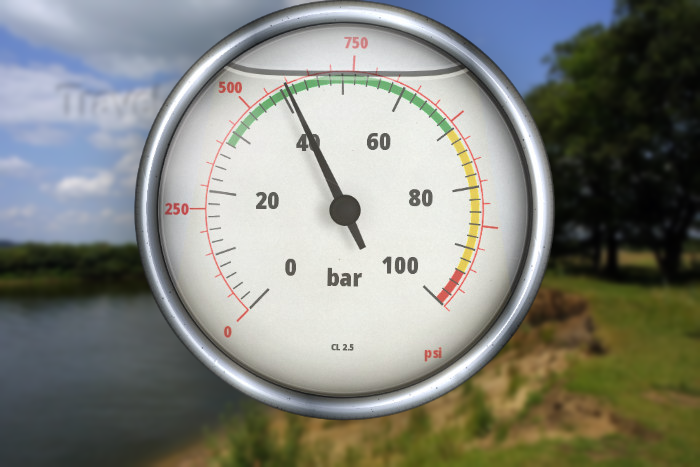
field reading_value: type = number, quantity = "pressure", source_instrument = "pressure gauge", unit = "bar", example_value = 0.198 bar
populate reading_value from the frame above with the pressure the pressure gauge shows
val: 41 bar
